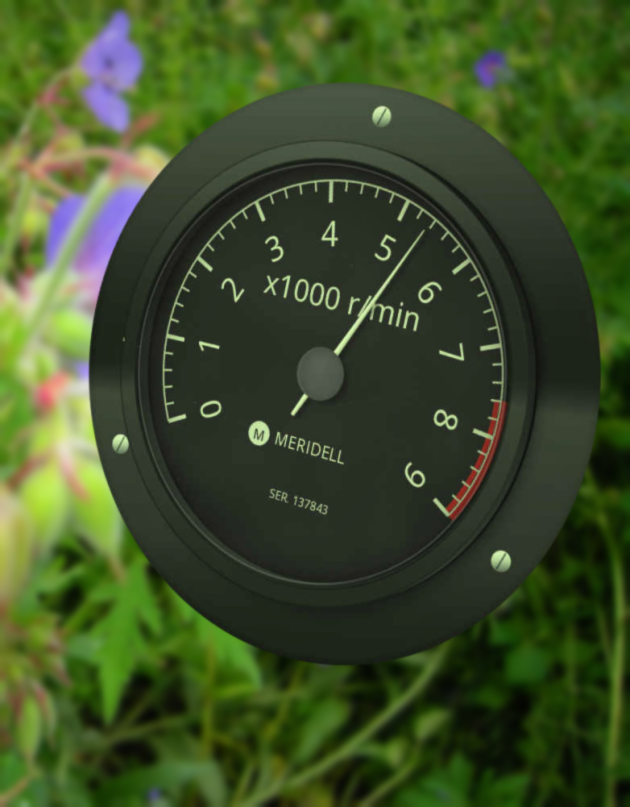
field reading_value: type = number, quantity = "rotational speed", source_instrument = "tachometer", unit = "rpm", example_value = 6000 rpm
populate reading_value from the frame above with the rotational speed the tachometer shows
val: 5400 rpm
